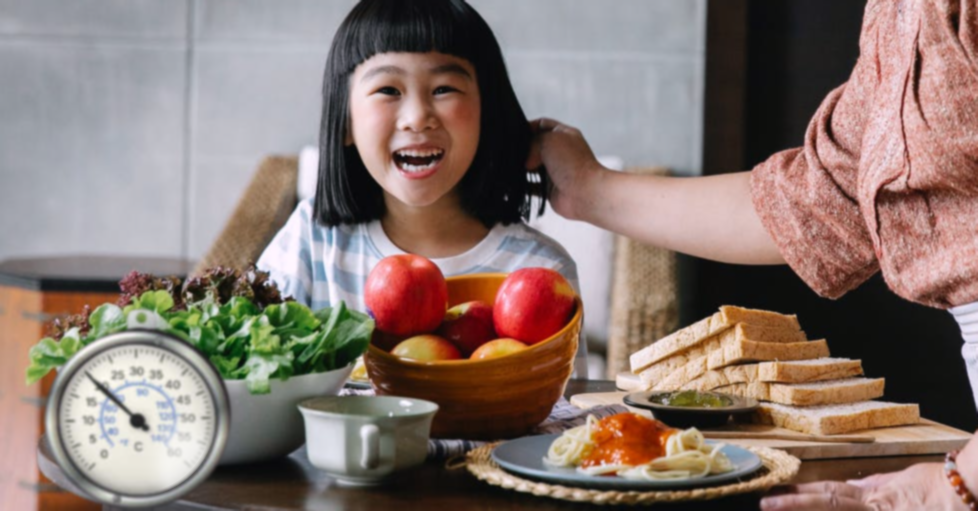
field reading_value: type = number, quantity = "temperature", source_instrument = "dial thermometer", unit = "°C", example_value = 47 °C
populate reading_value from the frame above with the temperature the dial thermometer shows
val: 20 °C
